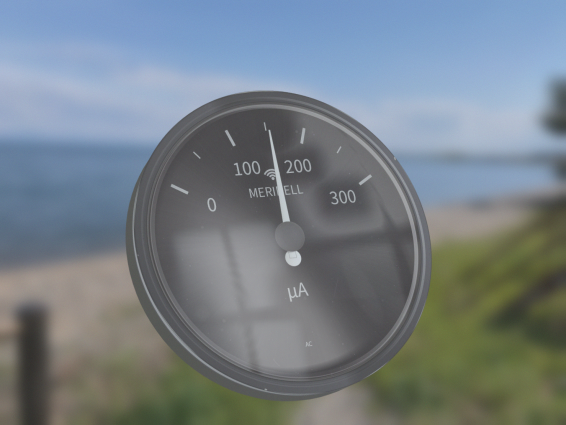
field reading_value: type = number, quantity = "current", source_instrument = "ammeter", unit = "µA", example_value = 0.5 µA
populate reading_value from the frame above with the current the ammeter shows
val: 150 µA
